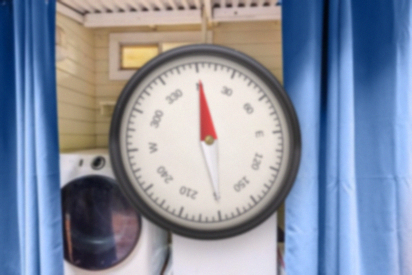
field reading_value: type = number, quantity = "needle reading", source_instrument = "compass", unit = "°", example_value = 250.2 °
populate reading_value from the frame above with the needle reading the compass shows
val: 0 °
